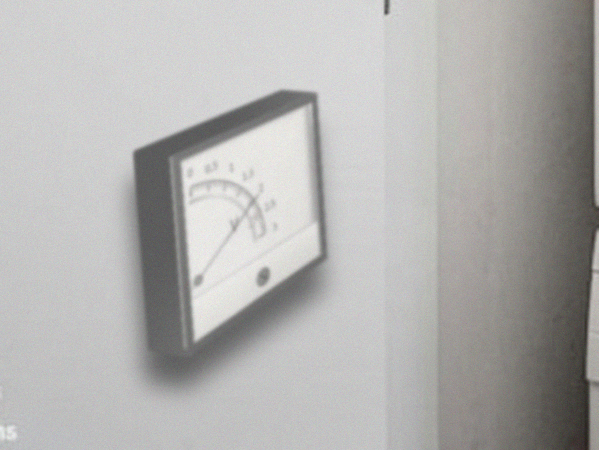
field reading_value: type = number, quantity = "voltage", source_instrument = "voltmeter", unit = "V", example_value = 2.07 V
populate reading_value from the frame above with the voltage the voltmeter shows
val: 2 V
